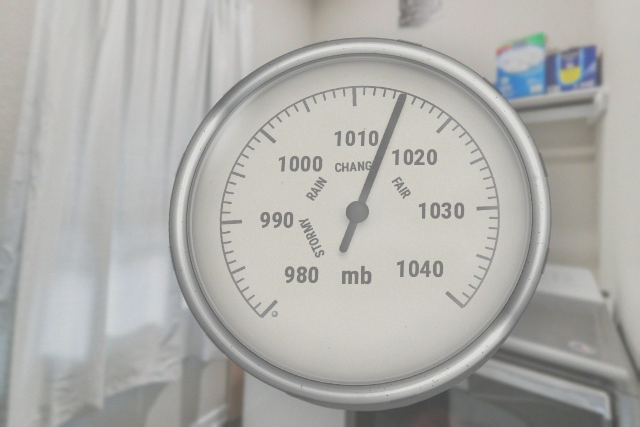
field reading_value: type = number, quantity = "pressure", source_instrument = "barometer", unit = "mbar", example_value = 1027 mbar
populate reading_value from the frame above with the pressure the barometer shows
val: 1015 mbar
